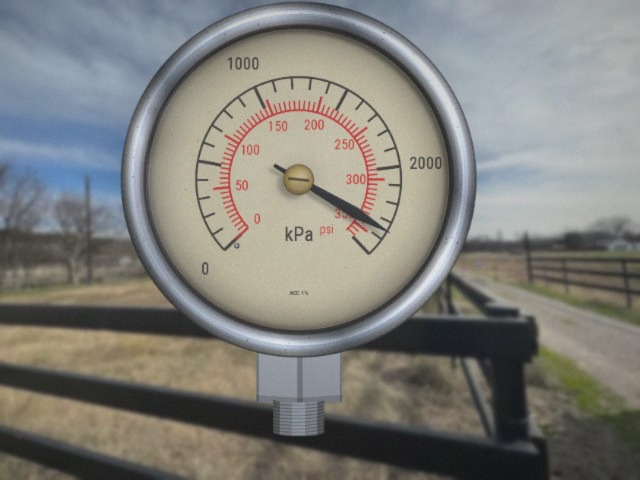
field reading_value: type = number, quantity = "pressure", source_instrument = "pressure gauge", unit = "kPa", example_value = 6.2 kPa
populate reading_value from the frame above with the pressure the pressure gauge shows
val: 2350 kPa
